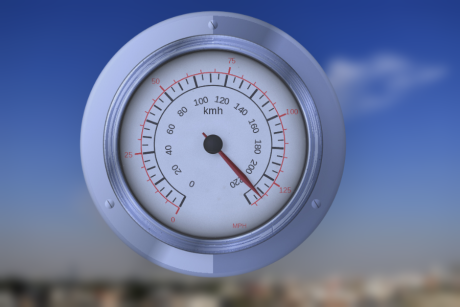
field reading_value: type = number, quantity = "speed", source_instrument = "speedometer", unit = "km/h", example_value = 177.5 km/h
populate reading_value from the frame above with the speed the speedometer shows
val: 212.5 km/h
